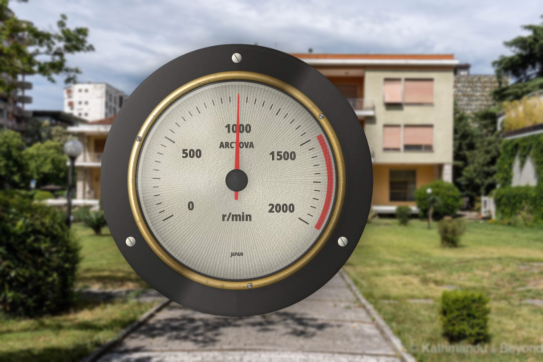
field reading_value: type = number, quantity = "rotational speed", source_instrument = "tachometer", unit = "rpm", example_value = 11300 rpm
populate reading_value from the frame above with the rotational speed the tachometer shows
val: 1000 rpm
